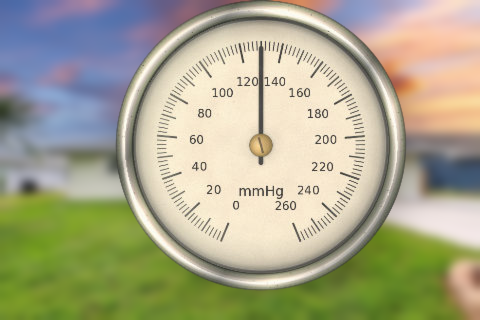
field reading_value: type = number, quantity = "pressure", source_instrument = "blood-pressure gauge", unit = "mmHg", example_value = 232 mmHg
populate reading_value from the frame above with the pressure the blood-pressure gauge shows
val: 130 mmHg
